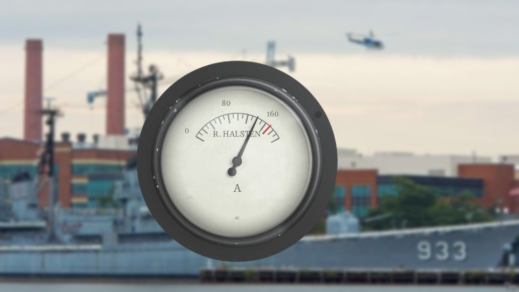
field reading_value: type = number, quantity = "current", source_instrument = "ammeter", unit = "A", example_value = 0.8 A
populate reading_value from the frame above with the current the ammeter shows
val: 140 A
